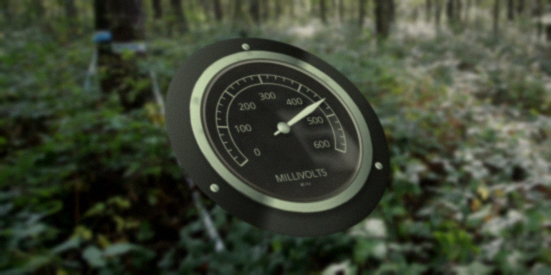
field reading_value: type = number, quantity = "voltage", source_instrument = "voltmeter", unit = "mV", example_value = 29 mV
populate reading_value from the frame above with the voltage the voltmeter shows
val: 460 mV
